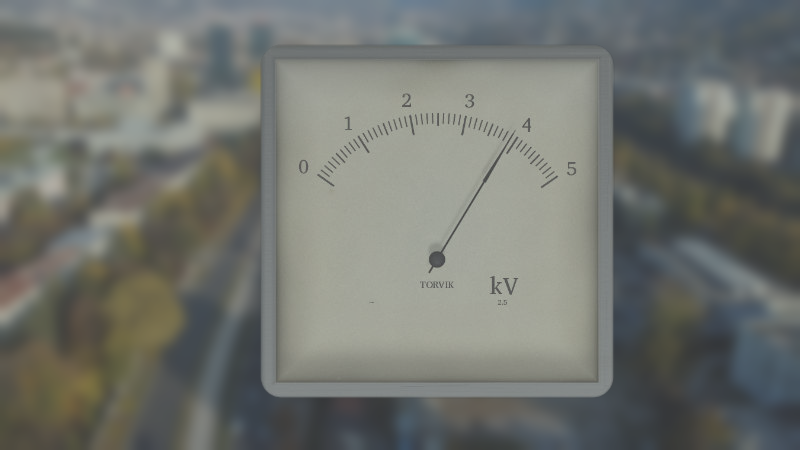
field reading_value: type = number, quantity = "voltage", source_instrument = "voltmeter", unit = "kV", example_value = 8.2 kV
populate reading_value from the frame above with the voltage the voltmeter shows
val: 3.9 kV
